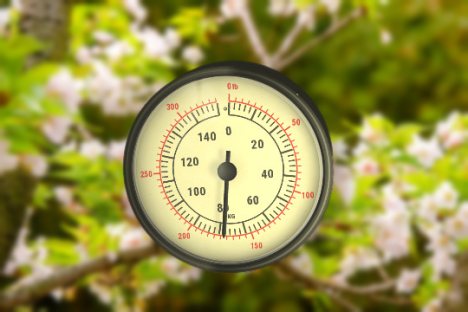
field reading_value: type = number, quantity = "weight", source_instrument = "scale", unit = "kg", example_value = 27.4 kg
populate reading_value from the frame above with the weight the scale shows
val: 78 kg
